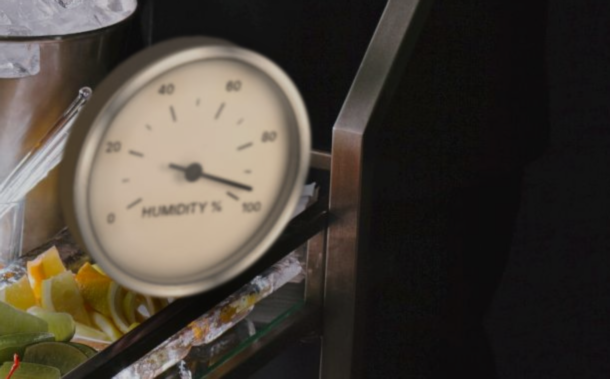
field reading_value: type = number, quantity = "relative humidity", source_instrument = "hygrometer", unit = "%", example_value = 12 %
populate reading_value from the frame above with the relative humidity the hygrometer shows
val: 95 %
